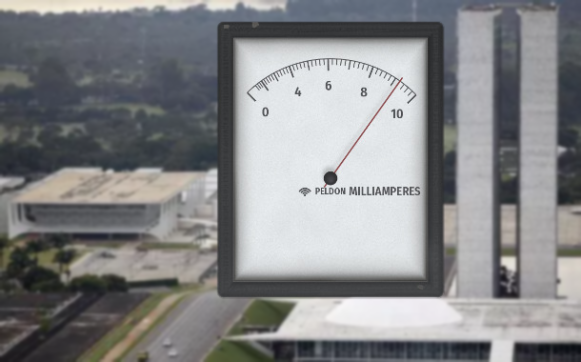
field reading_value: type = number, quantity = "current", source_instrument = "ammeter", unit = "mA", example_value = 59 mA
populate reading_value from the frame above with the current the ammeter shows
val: 9.2 mA
